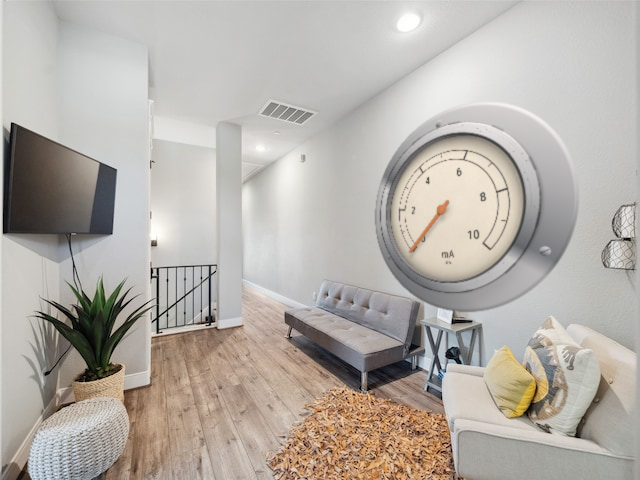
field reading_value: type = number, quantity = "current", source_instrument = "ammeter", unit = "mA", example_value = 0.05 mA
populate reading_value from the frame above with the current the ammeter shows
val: 0 mA
